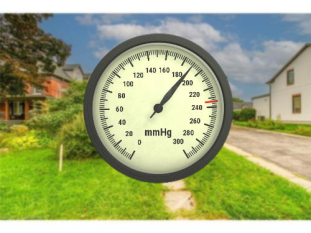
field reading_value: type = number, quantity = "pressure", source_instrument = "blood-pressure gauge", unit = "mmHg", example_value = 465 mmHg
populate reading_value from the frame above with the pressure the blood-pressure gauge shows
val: 190 mmHg
